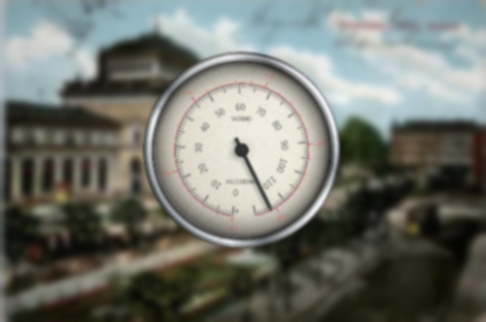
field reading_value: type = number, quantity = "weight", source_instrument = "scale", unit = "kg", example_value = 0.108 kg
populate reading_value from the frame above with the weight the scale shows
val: 115 kg
